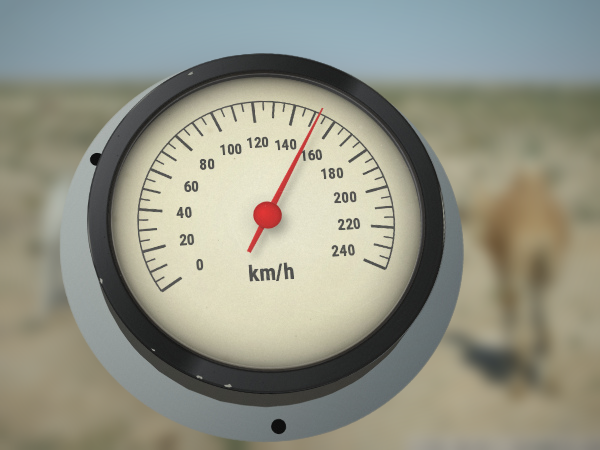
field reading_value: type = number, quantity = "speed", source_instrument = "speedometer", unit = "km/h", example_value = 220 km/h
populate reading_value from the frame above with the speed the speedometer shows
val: 152.5 km/h
